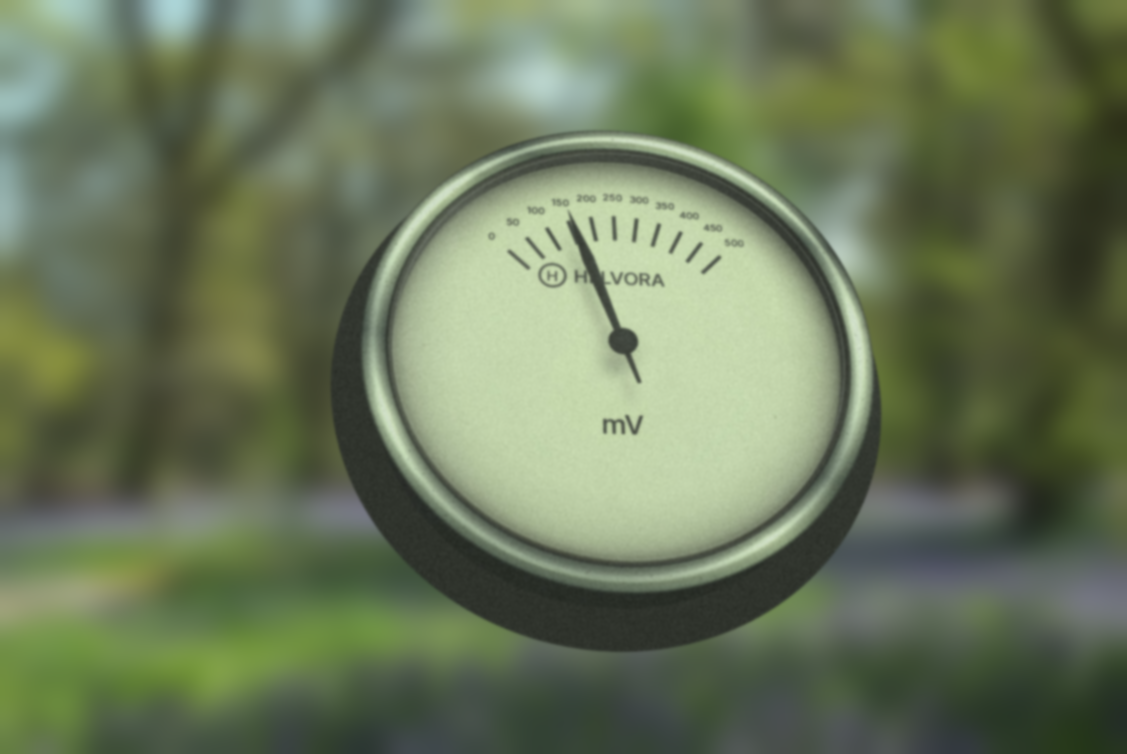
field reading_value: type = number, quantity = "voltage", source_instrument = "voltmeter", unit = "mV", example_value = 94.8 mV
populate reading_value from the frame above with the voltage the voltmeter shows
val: 150 mV
